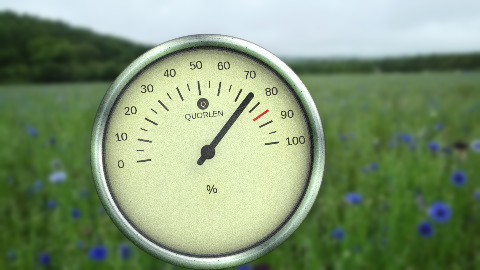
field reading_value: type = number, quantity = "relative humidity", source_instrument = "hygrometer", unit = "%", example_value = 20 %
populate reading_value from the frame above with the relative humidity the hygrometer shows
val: 75 %
